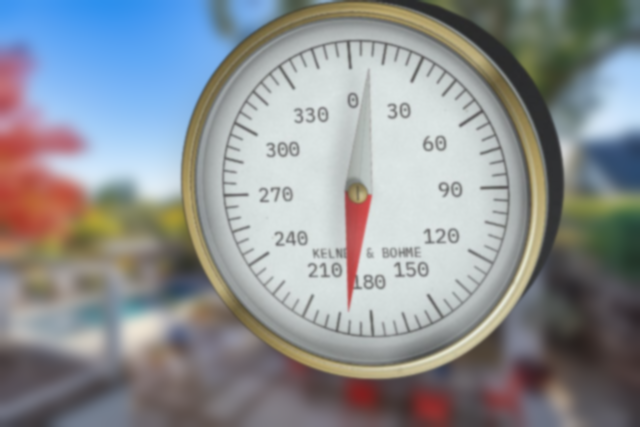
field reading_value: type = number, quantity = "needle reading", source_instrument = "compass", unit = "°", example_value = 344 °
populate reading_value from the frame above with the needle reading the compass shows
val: 190 °
